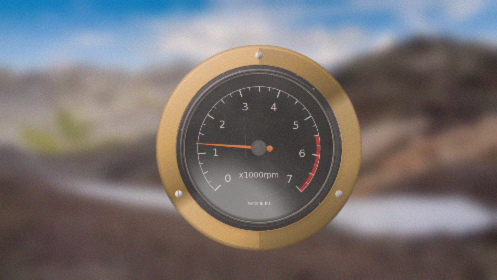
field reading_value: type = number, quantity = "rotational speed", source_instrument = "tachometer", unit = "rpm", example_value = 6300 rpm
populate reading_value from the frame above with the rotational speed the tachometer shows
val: 1250 rpm
